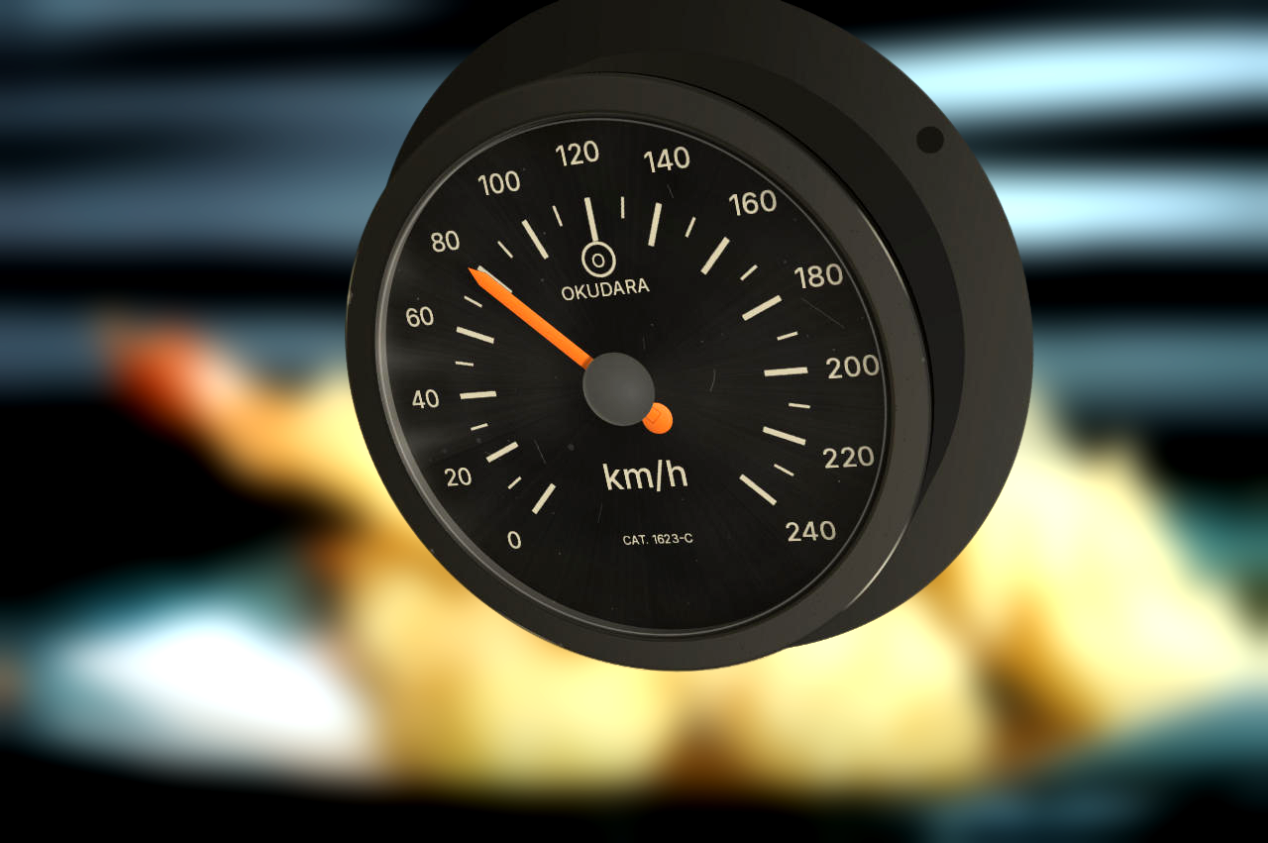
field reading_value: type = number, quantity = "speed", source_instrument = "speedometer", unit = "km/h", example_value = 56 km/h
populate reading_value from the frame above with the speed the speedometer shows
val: 80 km/h
